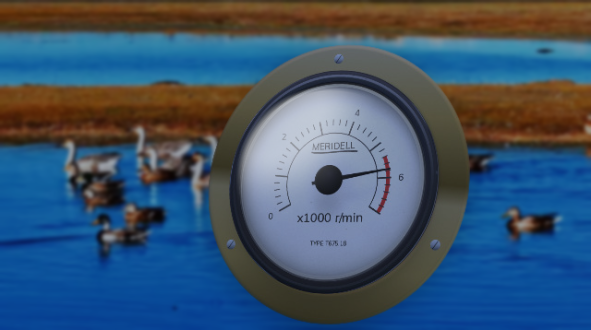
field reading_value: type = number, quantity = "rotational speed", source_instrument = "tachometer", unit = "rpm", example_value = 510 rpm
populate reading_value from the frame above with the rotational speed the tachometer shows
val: 5800 rpm
